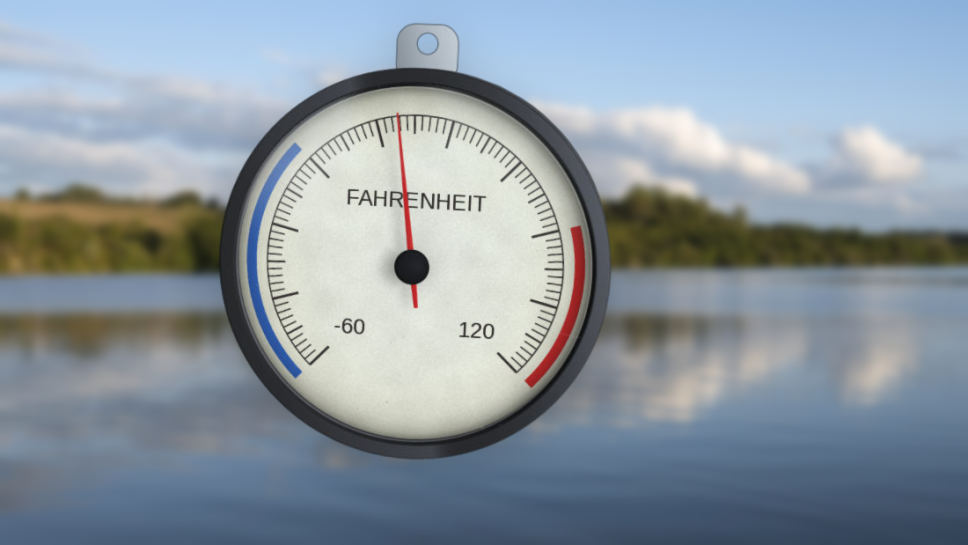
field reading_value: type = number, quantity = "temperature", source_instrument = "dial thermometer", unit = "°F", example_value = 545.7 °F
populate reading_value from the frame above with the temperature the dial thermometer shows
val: 26 °F
